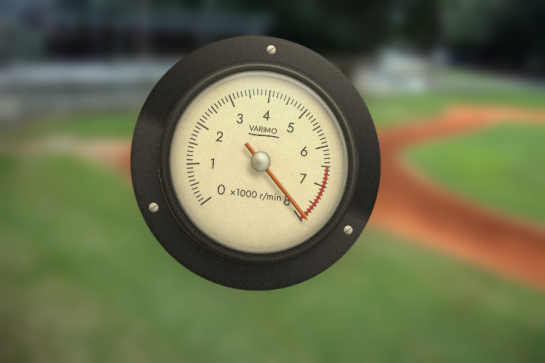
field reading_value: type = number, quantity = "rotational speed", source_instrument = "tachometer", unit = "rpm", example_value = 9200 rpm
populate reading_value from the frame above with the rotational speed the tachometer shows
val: 7900 rpm
